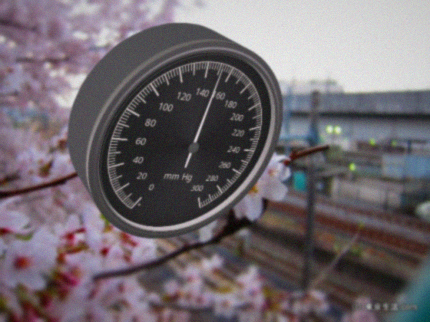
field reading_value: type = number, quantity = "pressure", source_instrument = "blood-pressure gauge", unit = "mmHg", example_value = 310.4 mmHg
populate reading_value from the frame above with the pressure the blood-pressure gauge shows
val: 150 mmHg
